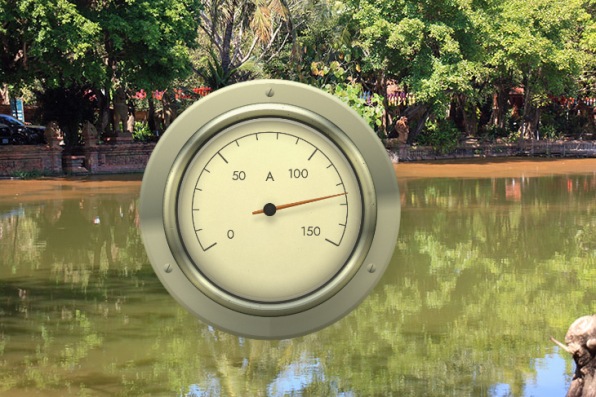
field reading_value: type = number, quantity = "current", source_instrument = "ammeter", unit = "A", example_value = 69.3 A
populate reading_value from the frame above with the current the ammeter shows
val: 125 A
